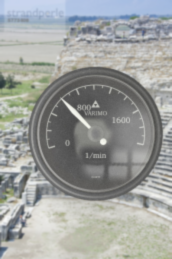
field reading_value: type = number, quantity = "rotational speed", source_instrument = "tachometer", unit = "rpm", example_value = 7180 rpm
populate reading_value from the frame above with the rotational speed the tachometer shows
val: 600 rpm
